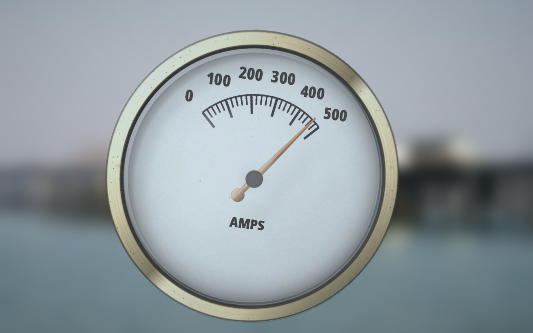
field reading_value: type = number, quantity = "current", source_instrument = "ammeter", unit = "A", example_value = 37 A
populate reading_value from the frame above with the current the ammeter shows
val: 460 A
